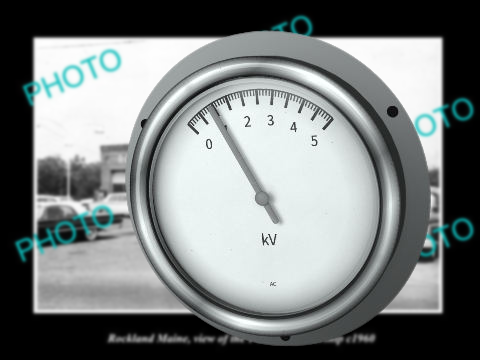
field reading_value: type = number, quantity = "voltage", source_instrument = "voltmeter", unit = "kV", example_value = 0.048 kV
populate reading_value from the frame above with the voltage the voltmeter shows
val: 1 kV
